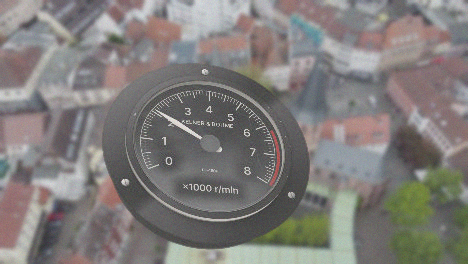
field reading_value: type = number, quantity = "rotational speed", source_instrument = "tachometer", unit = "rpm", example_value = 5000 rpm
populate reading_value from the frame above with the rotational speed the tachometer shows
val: 2000 rpm
